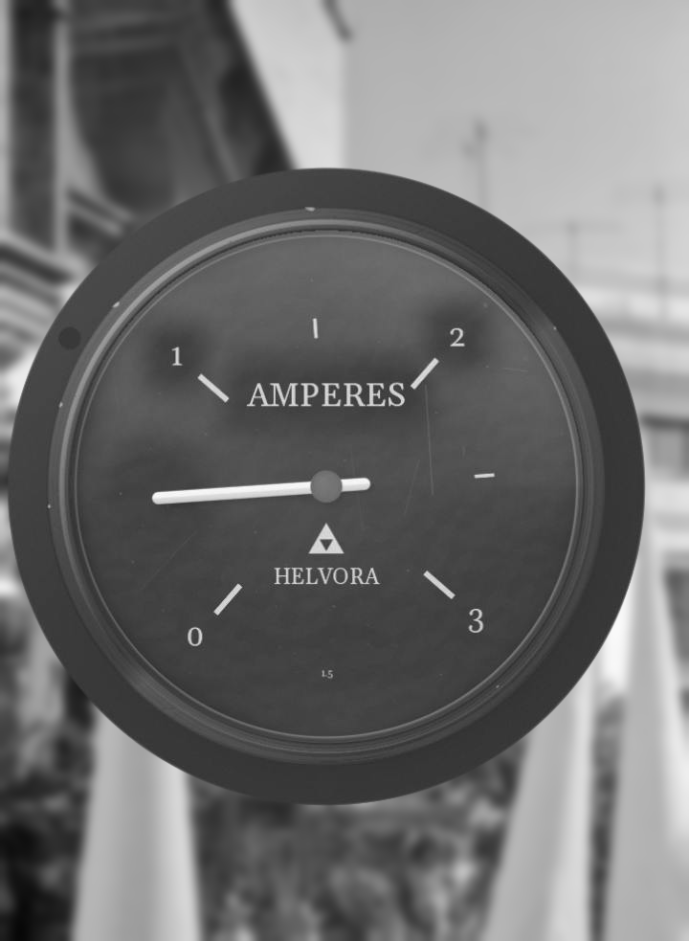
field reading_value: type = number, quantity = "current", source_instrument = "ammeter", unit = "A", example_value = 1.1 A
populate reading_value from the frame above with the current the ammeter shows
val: 0.5 A
